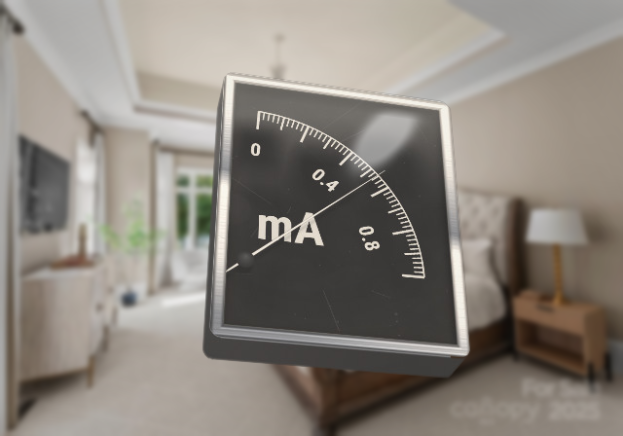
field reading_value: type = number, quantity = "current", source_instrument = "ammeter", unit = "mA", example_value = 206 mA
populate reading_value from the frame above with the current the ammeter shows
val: 0.54 mA
